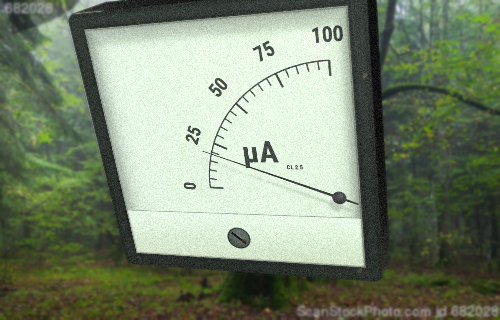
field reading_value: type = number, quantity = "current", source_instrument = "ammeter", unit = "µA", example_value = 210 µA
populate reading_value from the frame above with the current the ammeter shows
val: 20 µA
